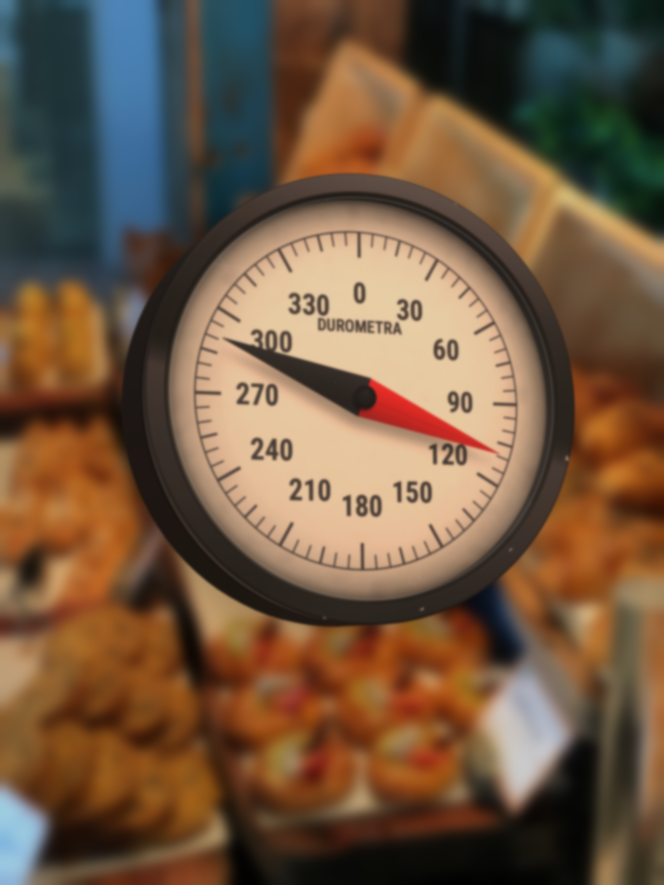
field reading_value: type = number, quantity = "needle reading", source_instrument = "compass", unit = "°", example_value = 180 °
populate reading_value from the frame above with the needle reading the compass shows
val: 110 °
